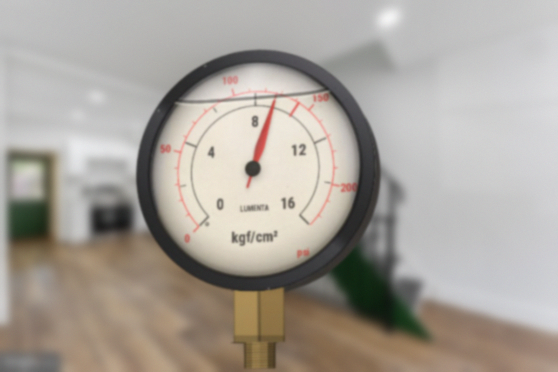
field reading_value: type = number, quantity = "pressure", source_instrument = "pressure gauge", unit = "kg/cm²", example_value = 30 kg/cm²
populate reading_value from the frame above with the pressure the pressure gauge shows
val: 9 kg/cm²
